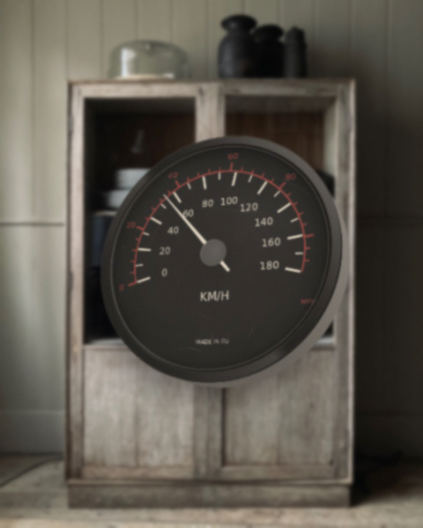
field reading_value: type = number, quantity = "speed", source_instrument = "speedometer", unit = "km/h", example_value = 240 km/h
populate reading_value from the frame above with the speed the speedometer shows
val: 55 km/h
